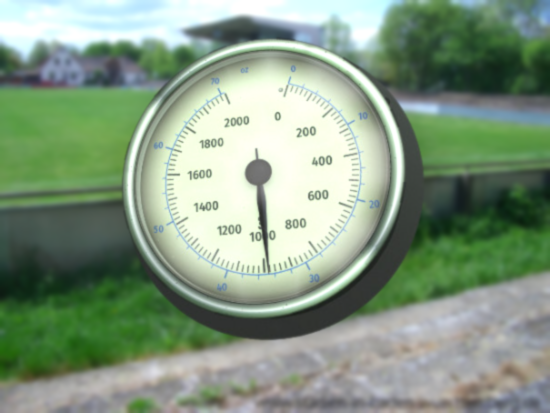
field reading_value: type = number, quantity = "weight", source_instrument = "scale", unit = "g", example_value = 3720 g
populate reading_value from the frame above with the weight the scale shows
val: 980 g
